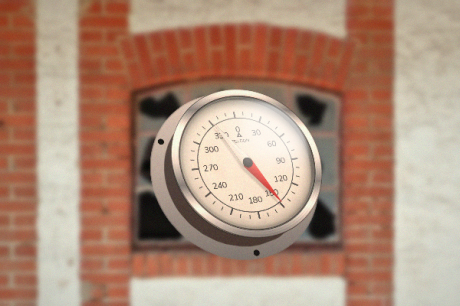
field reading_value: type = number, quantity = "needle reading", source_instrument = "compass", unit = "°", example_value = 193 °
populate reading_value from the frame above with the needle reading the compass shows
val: 150 °
